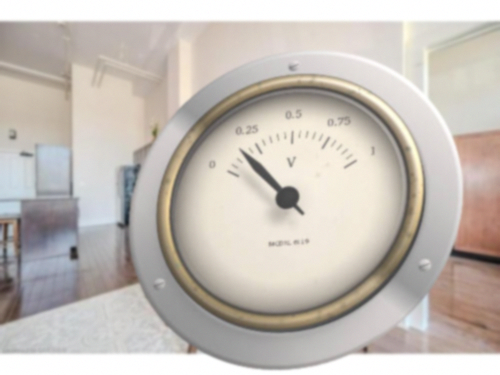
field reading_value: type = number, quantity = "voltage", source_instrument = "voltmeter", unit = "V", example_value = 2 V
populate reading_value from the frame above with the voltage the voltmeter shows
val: 0.15 V
